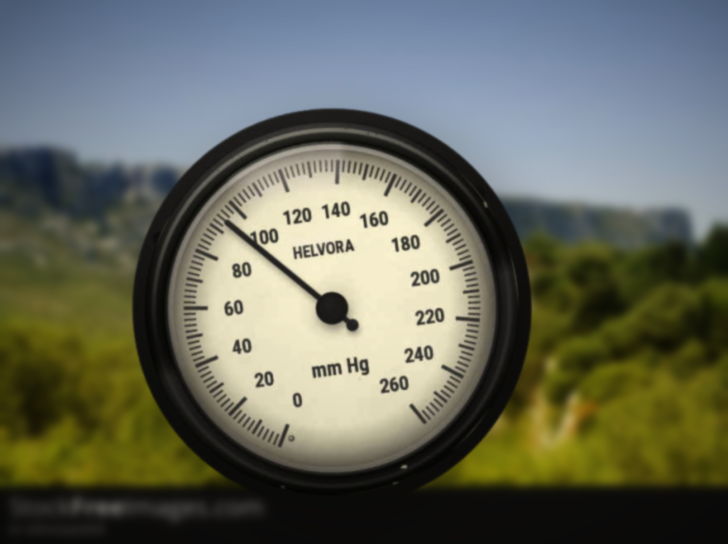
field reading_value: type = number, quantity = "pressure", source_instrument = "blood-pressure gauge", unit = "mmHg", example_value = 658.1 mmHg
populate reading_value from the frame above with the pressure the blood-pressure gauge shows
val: 94 mmHg
